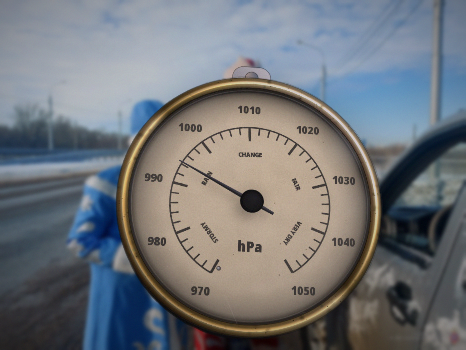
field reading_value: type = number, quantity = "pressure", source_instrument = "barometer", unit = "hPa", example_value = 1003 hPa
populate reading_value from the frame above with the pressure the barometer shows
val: 994 hPa
